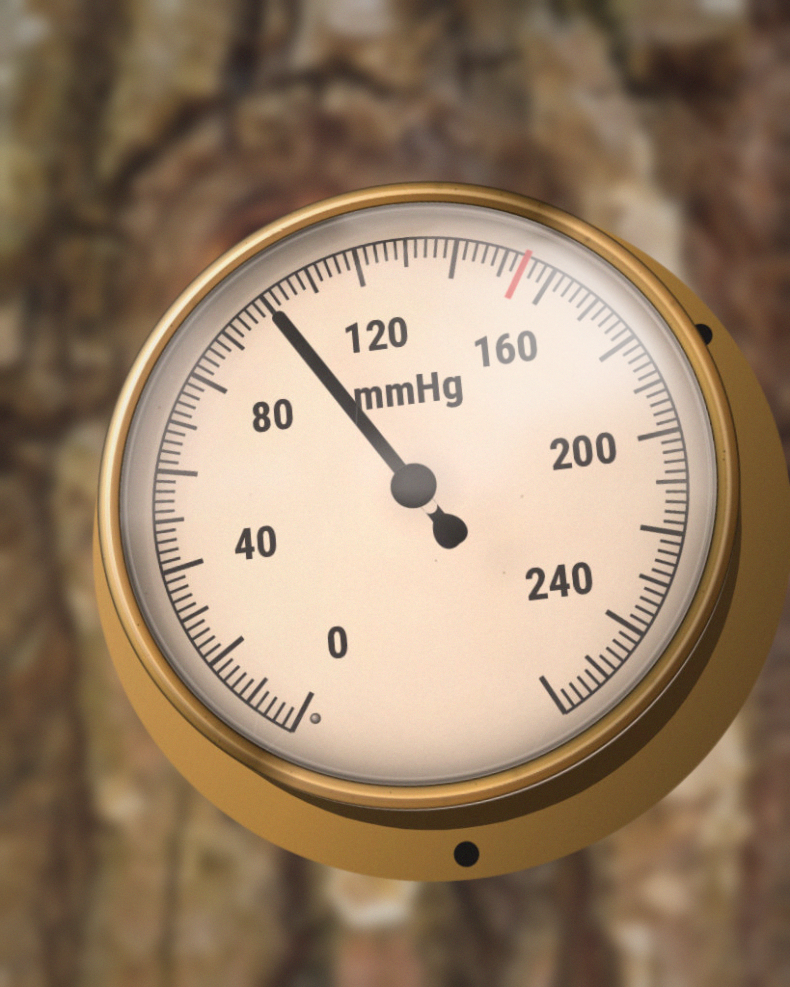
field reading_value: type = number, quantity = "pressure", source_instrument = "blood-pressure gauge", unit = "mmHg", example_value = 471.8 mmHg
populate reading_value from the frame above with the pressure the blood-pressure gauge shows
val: 100 mmHg
